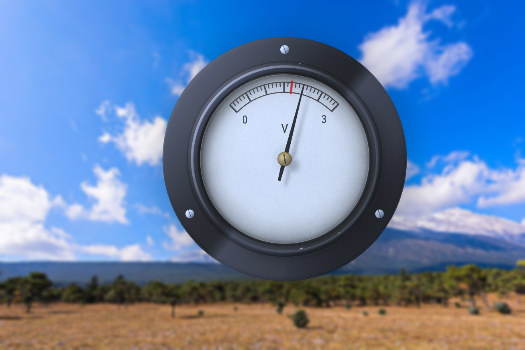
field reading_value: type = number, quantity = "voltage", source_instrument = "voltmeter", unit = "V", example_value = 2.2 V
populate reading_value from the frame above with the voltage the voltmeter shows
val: 2 V
